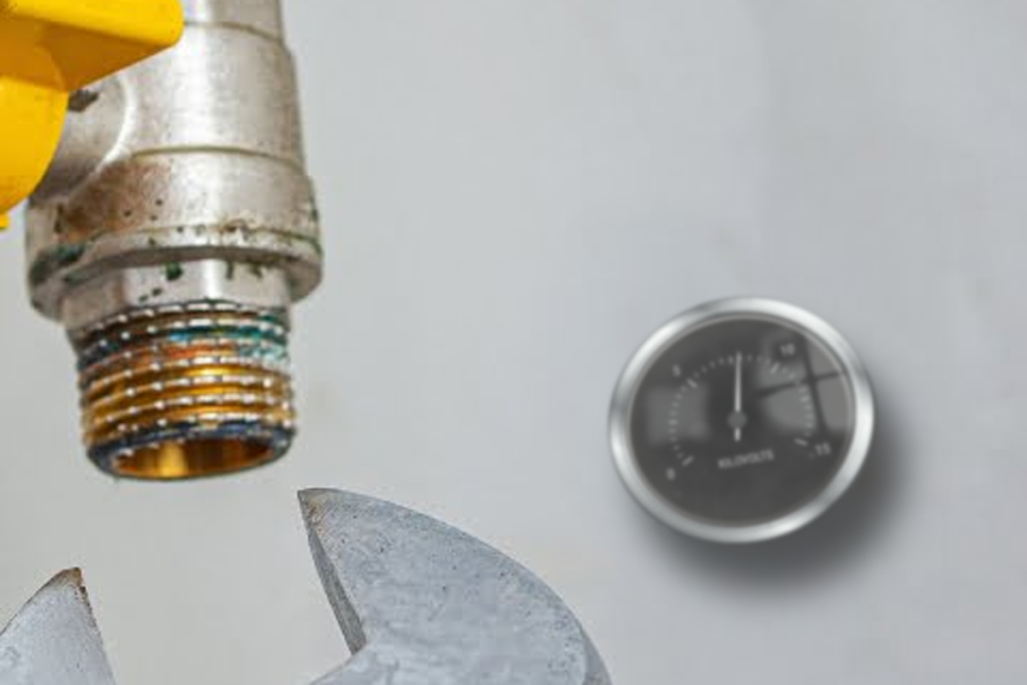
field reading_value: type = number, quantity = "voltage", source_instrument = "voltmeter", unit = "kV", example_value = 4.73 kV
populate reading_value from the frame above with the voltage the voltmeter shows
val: 8 kV
